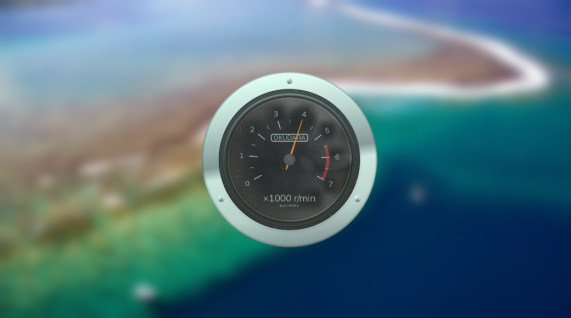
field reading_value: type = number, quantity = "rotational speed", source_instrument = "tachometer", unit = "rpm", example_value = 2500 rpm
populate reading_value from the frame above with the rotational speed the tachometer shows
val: 4000 rpm
